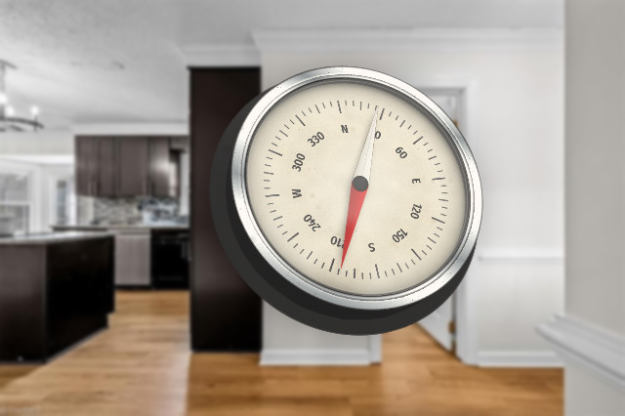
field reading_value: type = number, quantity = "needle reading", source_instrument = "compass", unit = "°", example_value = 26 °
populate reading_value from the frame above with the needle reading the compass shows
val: 205 °
